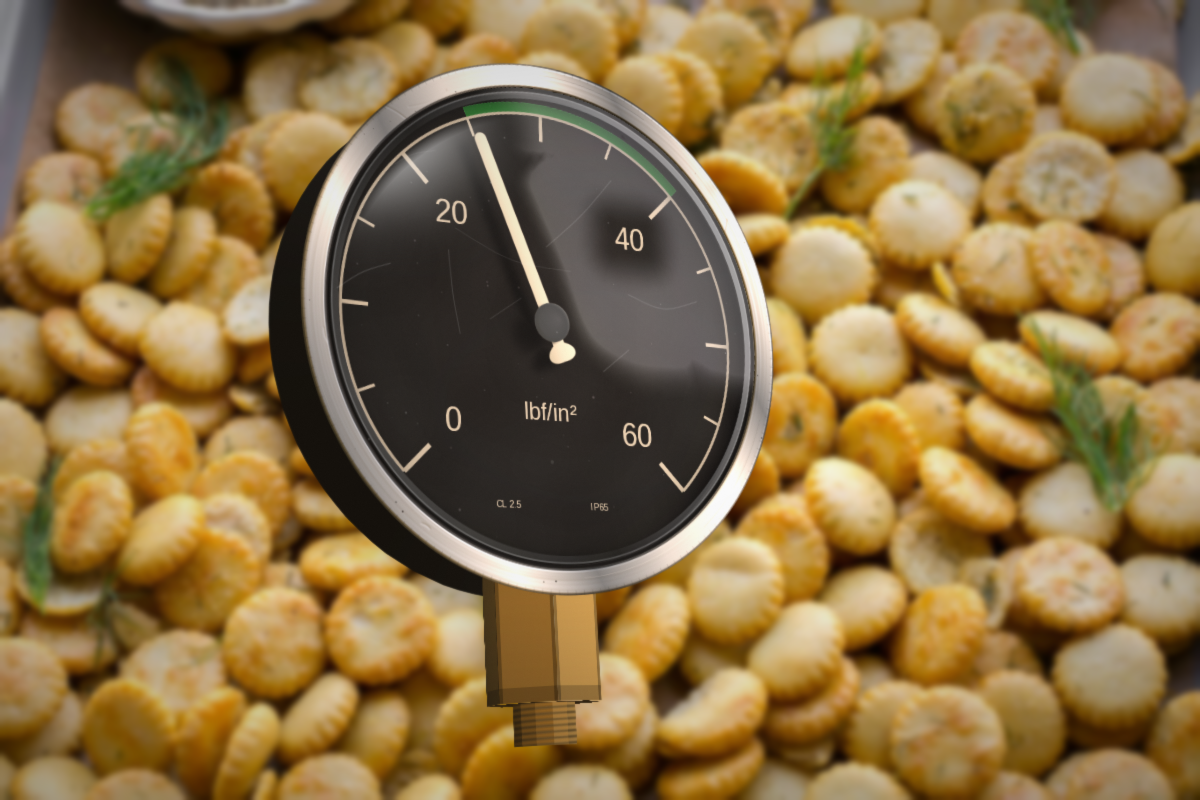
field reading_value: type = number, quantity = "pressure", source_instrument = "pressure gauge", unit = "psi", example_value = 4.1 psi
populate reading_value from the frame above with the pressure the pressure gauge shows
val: 25 psi
